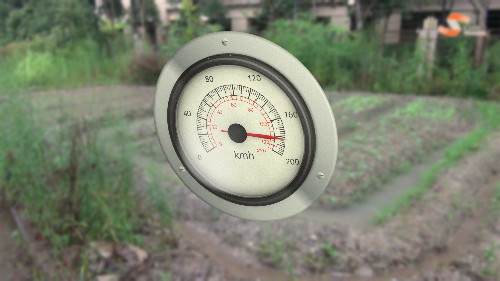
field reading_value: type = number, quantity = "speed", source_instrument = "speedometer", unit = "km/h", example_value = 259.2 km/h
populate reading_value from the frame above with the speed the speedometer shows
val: 180 km/h
